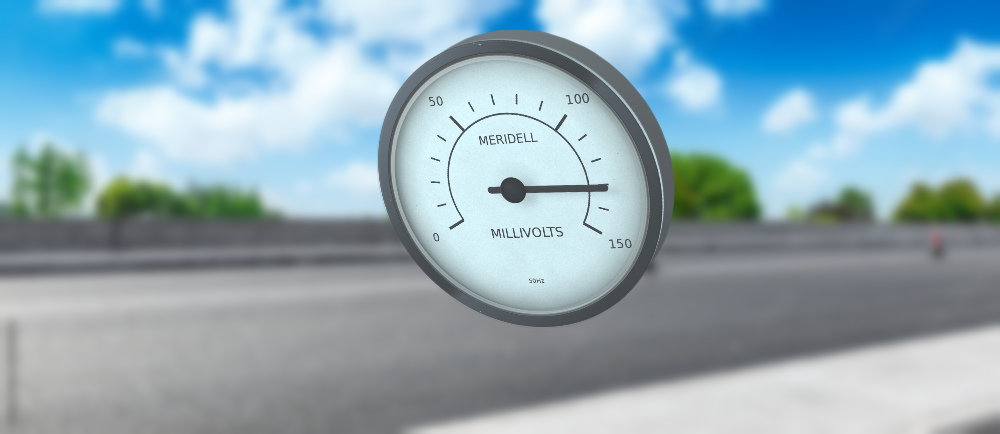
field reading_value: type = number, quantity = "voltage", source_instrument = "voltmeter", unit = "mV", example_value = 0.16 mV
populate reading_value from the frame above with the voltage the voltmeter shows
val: 130 mV
